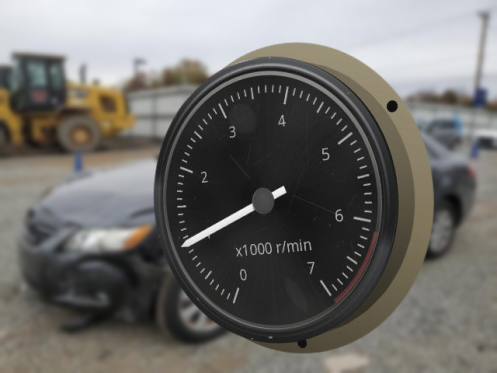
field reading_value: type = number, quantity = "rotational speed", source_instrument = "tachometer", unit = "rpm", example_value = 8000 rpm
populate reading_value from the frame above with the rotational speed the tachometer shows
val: 1000 rpm
